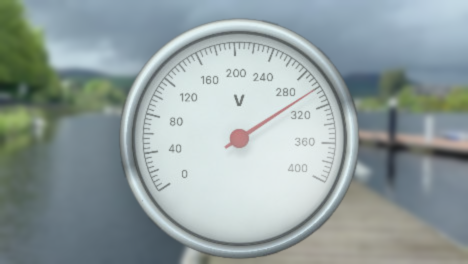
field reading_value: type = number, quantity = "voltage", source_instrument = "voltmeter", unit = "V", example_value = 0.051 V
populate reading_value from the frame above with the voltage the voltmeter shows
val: 300 V
